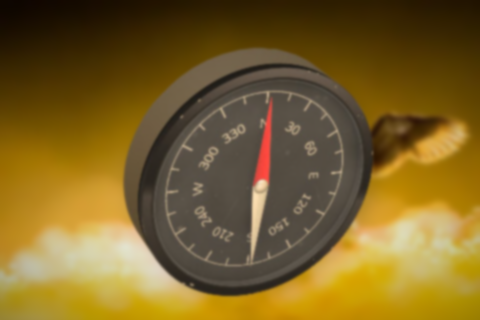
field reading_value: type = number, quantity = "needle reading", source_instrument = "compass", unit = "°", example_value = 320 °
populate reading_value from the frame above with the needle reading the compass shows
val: 0 °
